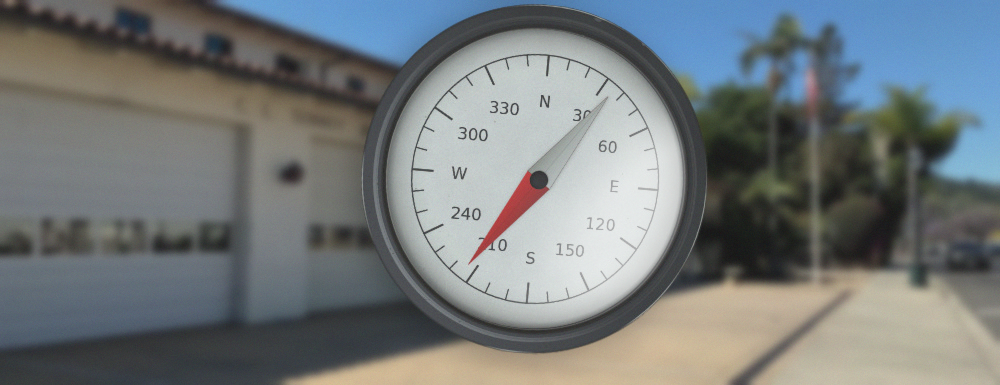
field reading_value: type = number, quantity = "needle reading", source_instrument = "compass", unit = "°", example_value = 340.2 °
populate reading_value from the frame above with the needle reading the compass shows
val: 215 °
